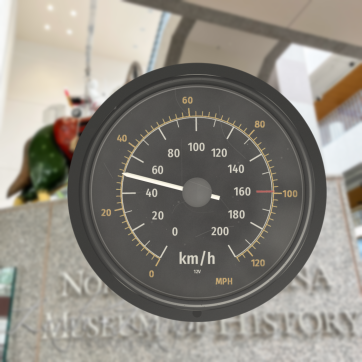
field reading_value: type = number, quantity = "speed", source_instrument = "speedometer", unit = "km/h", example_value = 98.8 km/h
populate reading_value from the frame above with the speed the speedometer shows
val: 50 km/h
